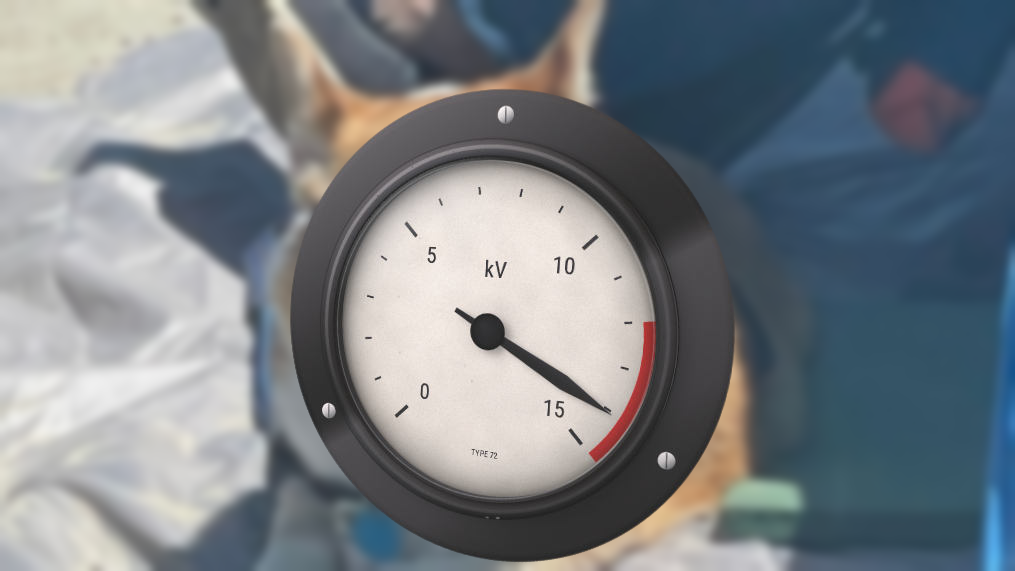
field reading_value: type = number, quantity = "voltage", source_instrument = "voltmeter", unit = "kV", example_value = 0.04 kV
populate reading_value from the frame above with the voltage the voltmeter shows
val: 14 kV
